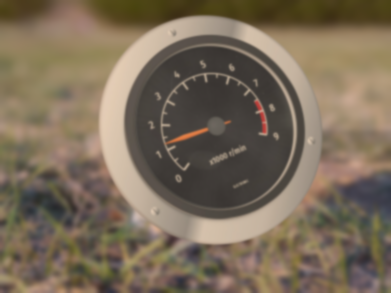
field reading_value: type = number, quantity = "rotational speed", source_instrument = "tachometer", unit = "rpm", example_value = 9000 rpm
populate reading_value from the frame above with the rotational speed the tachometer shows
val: 1250 rpm
